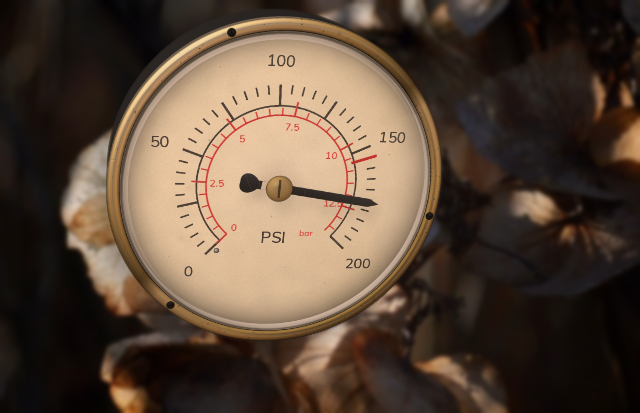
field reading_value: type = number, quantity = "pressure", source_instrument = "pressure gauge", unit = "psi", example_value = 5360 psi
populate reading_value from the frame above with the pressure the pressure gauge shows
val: 175 psi
